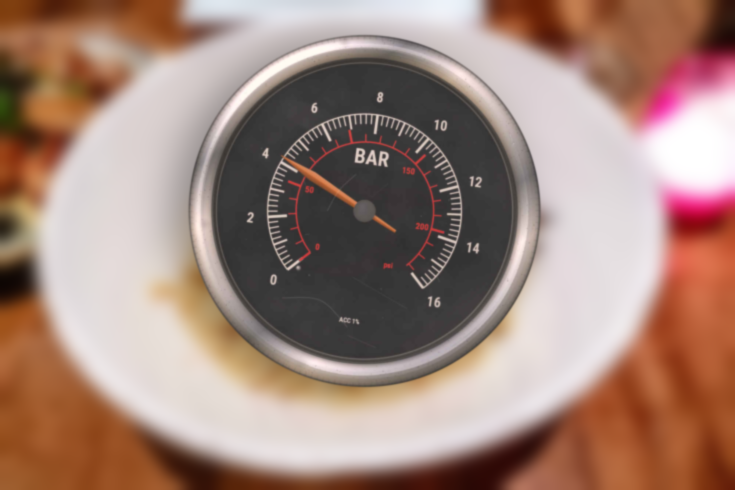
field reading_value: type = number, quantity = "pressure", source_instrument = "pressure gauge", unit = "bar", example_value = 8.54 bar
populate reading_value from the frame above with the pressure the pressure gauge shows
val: 4.2 bar
